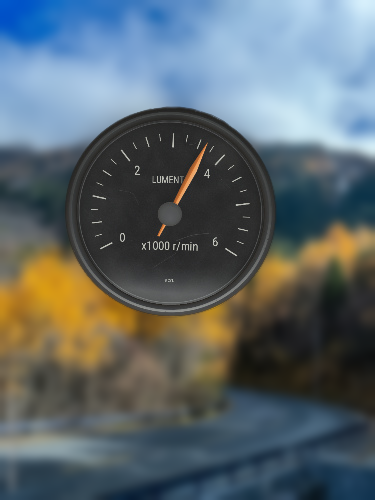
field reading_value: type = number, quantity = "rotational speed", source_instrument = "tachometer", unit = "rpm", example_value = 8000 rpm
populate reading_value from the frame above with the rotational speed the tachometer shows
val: 3625 rpm
